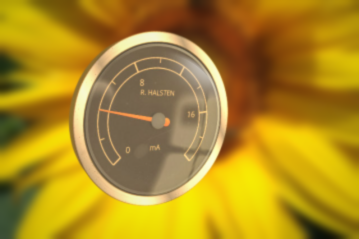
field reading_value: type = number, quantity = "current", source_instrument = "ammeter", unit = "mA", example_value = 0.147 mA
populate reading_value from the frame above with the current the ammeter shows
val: 4 mA
